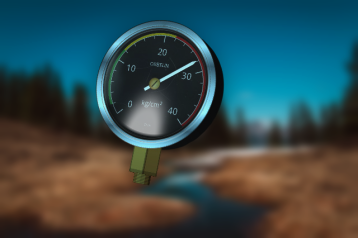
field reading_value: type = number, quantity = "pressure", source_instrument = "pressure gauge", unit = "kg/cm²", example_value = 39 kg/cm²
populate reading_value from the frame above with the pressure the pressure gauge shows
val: 28 kg/cm²
